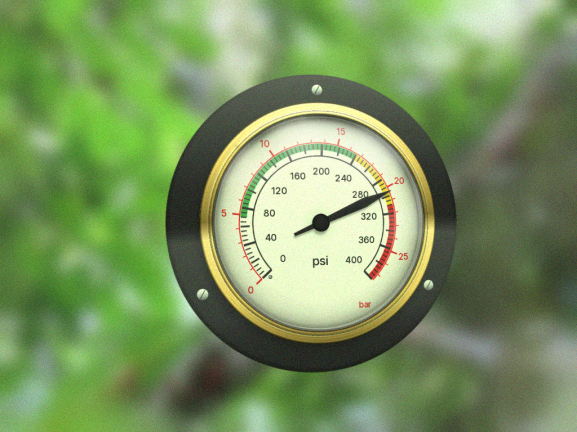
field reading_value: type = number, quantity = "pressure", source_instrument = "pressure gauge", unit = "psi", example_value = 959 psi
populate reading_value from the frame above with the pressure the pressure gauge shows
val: 295 psi
